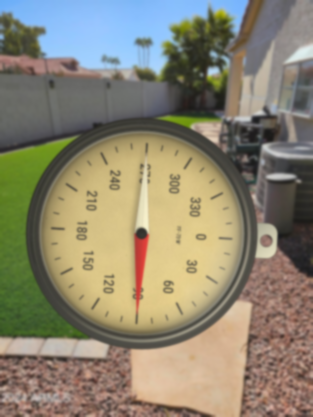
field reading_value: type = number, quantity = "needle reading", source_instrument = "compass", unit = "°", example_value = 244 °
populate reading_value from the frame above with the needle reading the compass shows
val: 90 °
